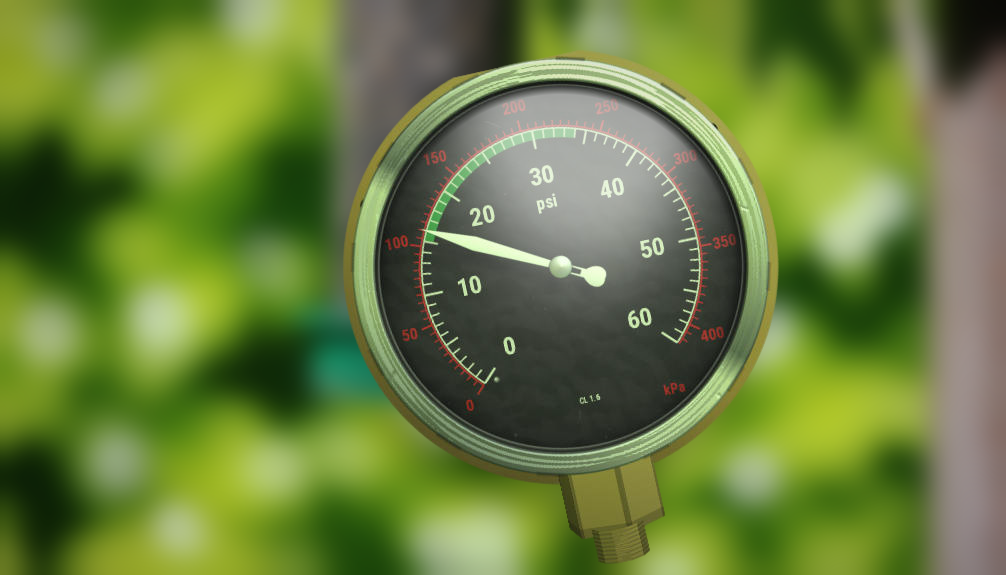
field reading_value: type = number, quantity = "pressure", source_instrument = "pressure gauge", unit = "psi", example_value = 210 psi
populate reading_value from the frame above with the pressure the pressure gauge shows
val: 16 psi
